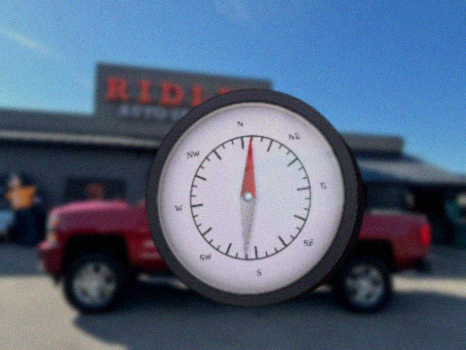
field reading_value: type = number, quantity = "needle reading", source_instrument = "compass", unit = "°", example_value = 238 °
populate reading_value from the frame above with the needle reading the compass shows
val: 10 °
